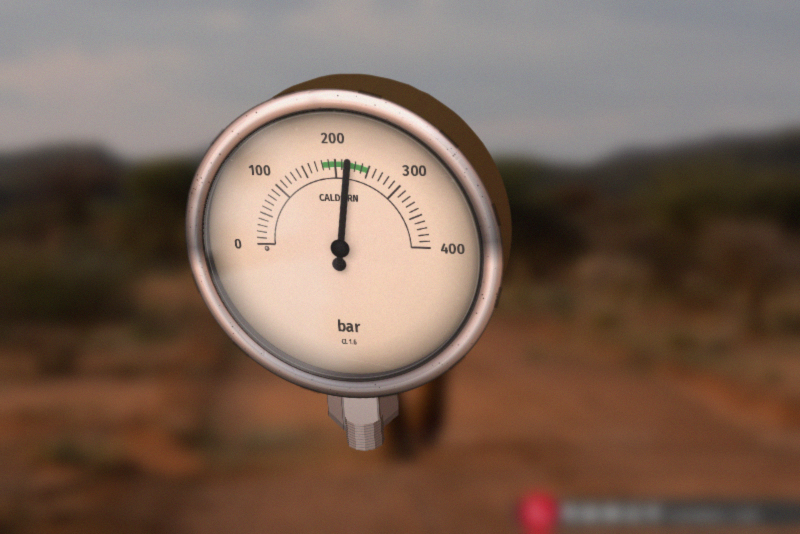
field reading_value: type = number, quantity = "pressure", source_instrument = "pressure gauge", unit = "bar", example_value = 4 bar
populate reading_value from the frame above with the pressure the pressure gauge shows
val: 220 bar
